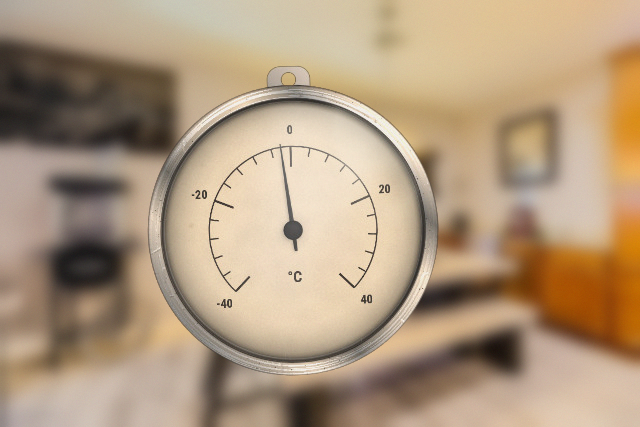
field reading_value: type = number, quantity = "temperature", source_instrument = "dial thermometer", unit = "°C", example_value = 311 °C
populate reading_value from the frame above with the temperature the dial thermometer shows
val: -2 °C
